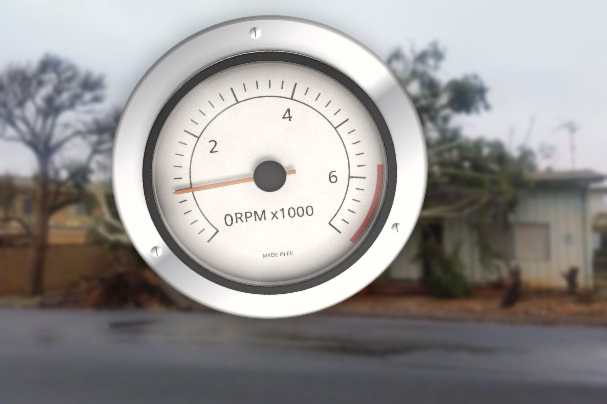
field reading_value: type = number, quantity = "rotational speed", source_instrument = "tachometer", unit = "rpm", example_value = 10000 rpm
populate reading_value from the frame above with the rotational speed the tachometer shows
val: 1000 rpm
